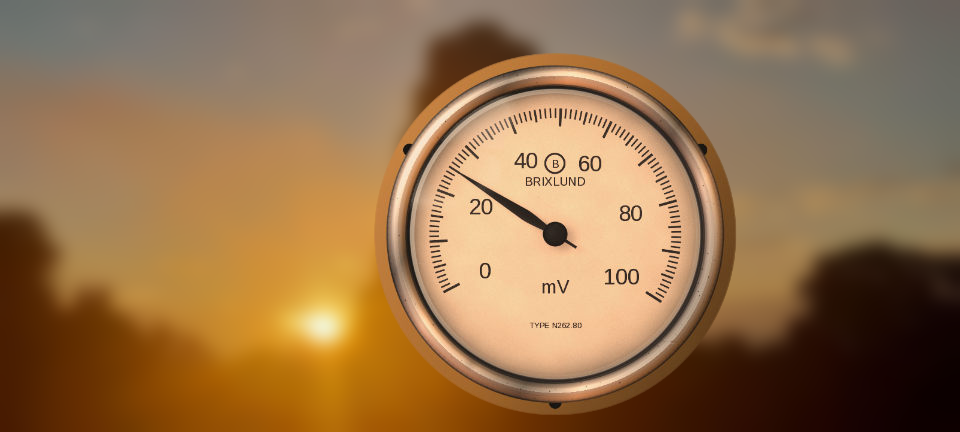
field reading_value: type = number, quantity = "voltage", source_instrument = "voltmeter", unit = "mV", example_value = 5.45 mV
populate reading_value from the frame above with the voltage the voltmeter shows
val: 25 mV
